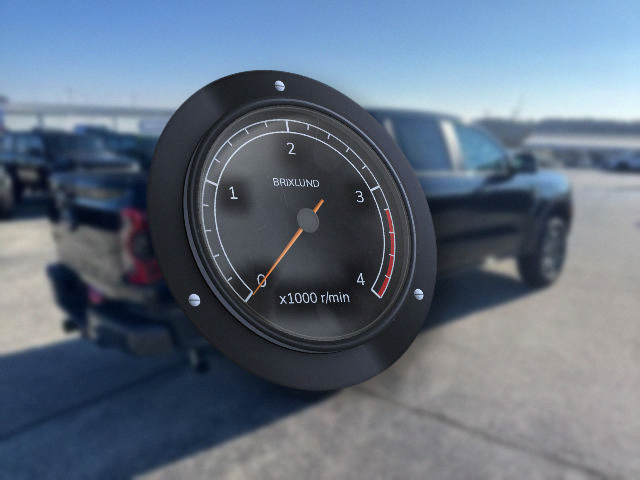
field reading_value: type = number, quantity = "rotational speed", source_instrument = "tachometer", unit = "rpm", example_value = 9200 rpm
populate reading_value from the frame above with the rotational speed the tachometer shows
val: 0 rpm
